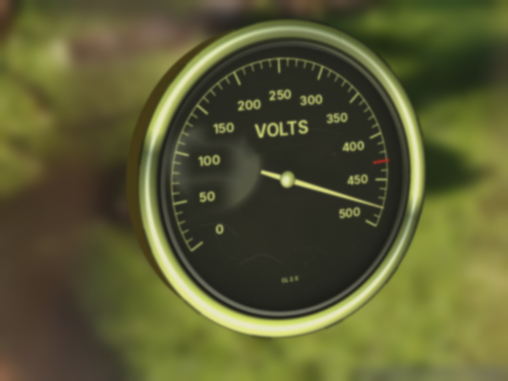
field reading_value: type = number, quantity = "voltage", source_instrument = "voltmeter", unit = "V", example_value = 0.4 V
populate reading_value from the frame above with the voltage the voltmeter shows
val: 480 V
